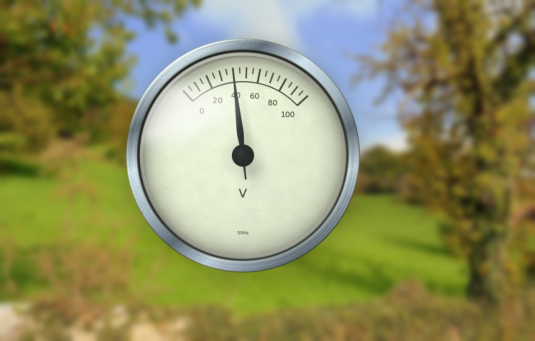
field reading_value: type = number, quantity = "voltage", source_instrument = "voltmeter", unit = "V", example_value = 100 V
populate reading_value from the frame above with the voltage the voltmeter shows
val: 40 V
